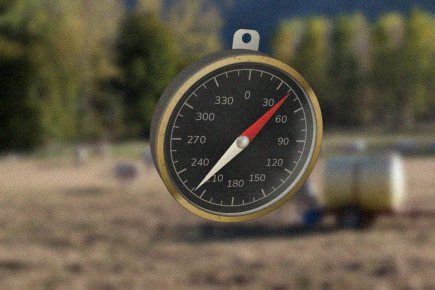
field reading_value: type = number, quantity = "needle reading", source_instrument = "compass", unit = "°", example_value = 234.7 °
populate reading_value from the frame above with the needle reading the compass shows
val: 40 °
